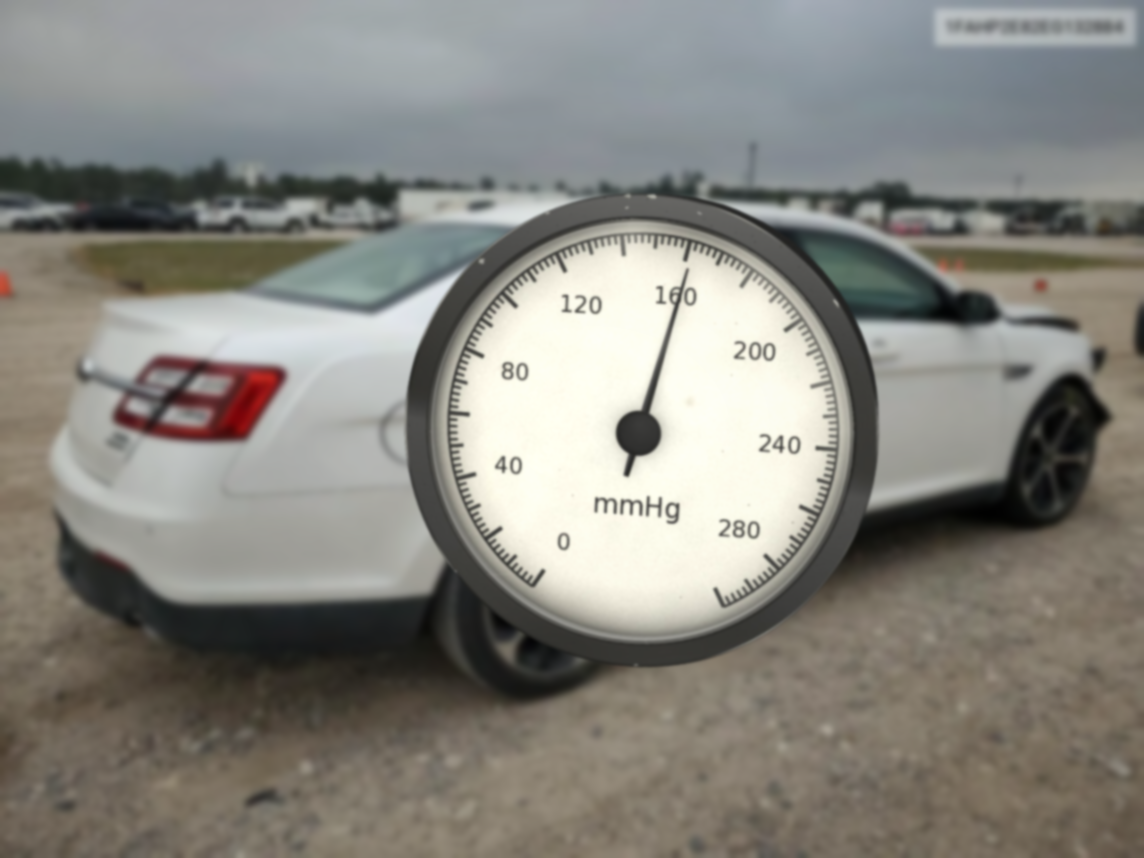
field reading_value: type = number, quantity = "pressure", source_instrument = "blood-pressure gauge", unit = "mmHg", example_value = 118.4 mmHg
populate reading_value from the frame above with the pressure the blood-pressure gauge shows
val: 162 mmHg
